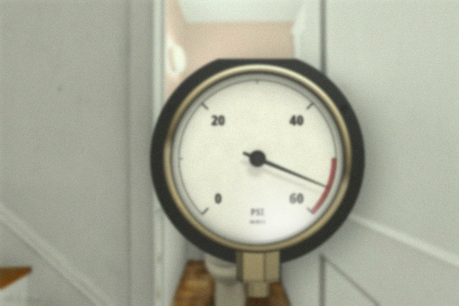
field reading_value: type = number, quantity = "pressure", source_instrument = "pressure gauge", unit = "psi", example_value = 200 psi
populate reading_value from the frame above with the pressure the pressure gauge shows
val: 55 psi
